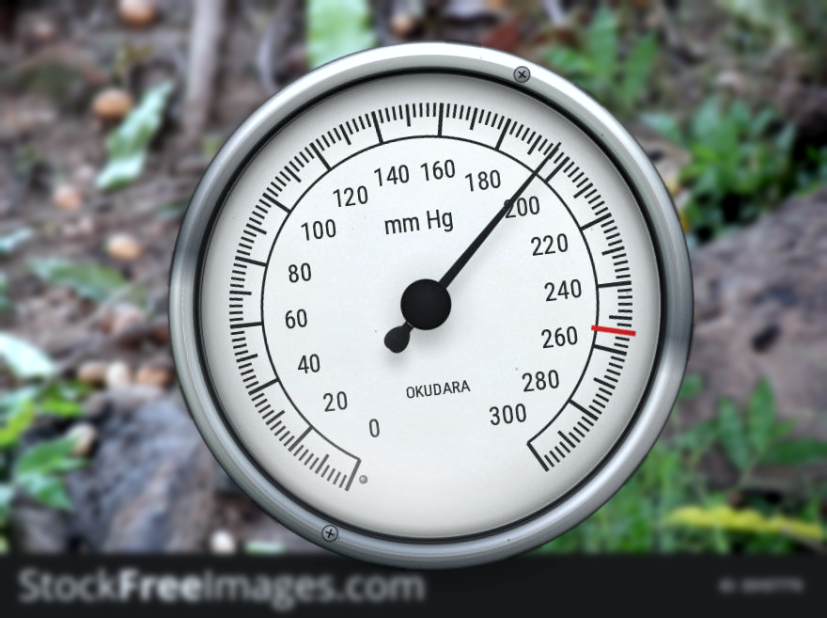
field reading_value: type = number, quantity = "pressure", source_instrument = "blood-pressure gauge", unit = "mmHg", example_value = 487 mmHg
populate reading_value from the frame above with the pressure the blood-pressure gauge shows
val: 196 mmHg
